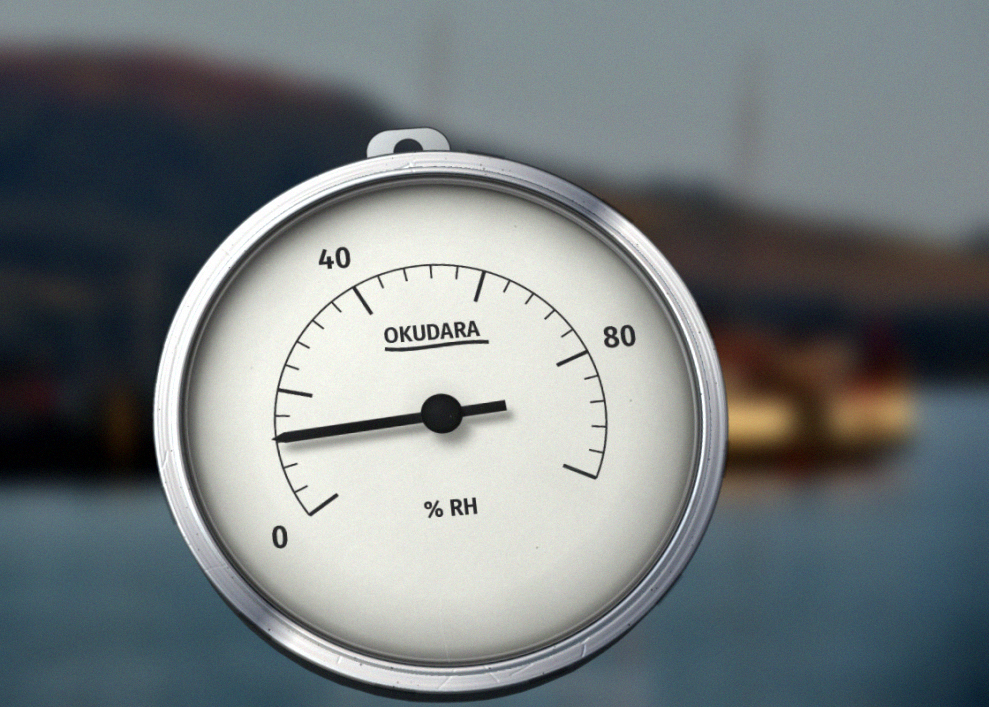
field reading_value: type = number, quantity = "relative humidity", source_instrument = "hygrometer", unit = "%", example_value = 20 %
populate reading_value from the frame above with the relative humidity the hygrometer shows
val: 12 %
